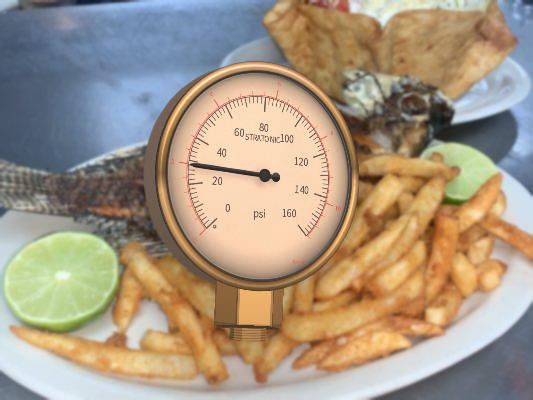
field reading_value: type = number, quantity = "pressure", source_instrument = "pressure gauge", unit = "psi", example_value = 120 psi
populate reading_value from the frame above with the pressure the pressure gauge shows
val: 28 psi
